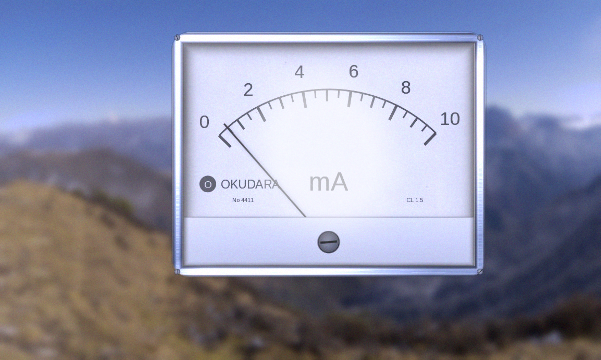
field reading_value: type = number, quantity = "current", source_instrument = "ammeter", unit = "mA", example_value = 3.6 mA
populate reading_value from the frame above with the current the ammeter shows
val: 0.5 mA
